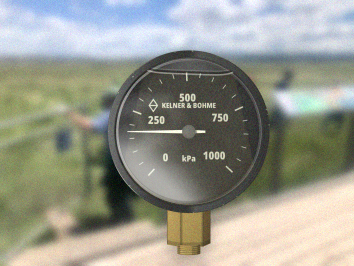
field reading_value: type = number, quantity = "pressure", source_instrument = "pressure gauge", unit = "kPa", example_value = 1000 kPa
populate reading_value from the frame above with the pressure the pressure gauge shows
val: 175 kPa
